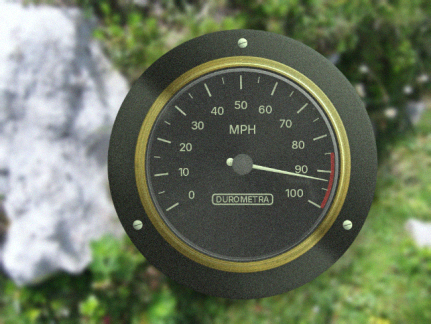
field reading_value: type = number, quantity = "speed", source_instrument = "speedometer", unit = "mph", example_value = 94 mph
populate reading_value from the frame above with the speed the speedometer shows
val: 92.5 mph
